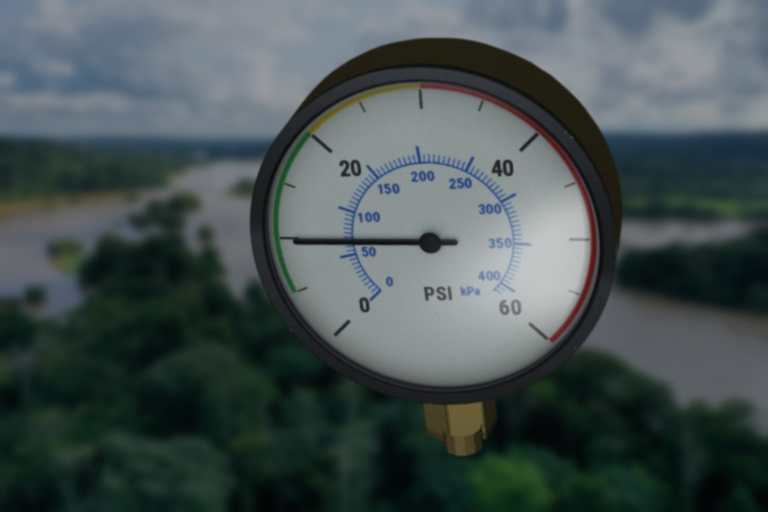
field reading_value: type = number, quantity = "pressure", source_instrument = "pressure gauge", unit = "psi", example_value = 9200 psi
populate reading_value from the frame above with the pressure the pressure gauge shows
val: 10 psi
